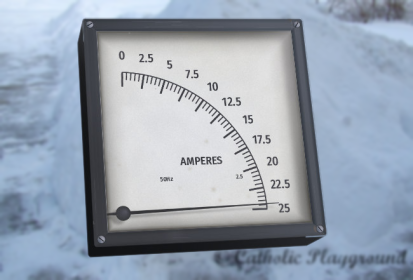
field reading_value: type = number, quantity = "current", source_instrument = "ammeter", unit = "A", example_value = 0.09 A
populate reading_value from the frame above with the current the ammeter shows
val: 24.5 A
